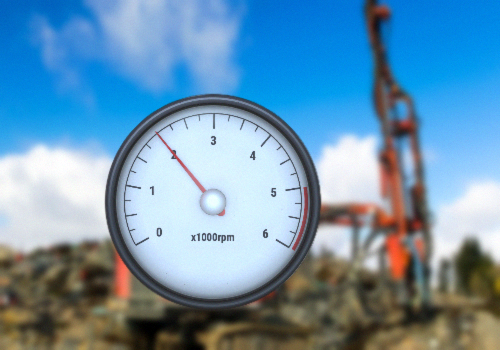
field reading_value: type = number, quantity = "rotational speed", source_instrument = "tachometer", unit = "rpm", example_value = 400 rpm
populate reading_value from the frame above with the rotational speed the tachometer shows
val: 2000 rpm
